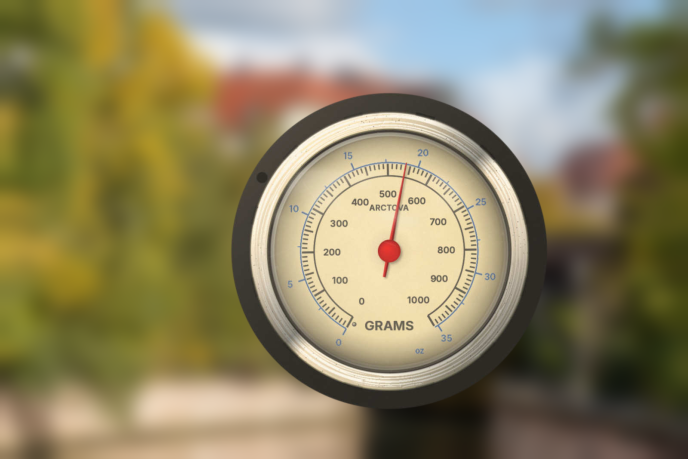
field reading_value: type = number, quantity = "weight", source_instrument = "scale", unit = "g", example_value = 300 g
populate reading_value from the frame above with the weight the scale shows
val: 540 g
